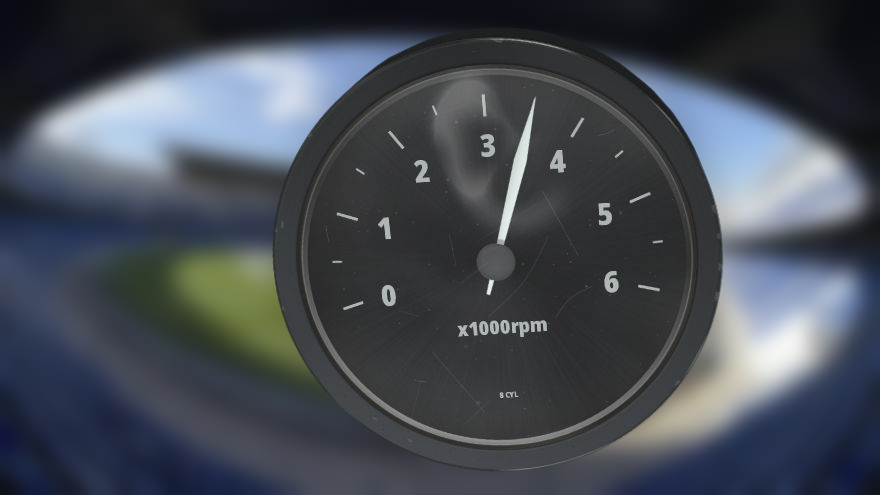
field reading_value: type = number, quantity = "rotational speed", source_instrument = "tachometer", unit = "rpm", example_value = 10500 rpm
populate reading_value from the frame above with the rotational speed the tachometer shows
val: 3500 rpm
